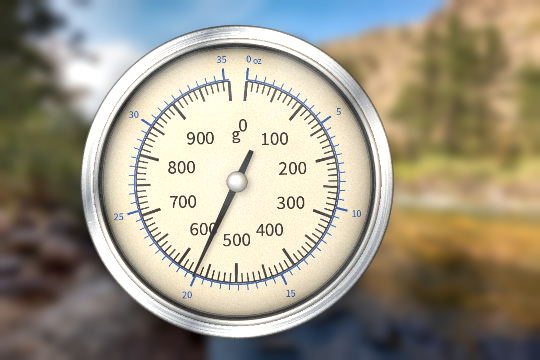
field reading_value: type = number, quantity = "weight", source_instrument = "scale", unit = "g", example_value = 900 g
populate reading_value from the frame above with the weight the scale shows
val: 570 g
